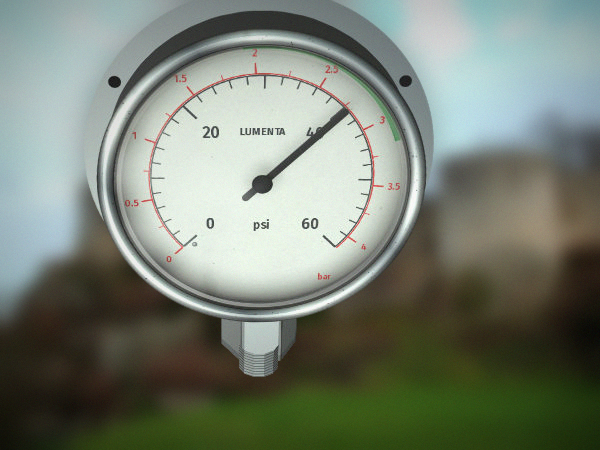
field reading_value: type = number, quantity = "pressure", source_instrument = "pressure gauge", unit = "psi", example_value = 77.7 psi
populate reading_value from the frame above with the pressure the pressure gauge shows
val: 40 psi
